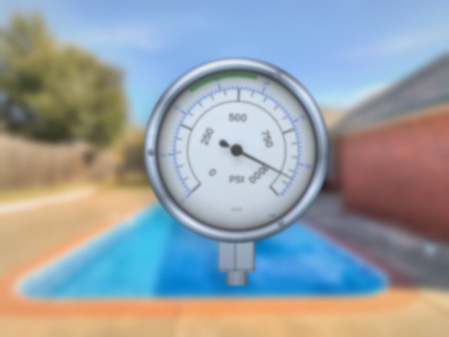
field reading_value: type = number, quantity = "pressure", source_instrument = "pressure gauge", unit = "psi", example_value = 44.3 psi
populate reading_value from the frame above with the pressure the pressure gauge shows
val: 925 psi
